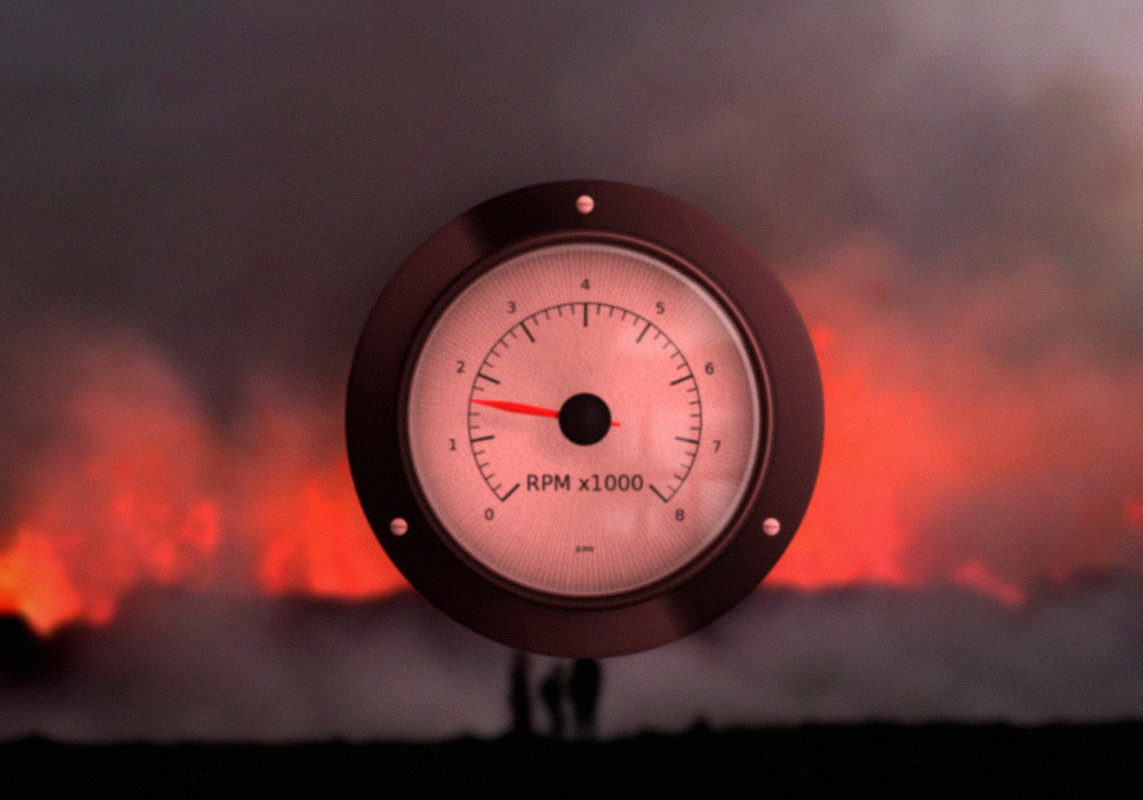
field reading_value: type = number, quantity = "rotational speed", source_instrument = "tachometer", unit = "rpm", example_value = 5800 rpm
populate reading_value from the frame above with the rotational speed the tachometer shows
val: 1600 rpm
